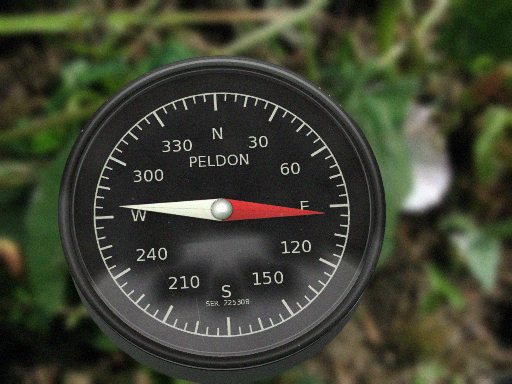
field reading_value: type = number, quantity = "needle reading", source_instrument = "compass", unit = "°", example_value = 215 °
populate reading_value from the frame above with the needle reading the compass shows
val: 95 °
